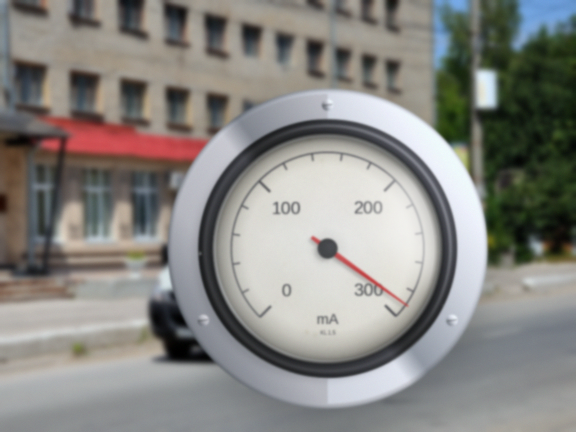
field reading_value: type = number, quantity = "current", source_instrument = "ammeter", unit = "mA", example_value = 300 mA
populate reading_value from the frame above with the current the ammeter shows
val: 290 mA
